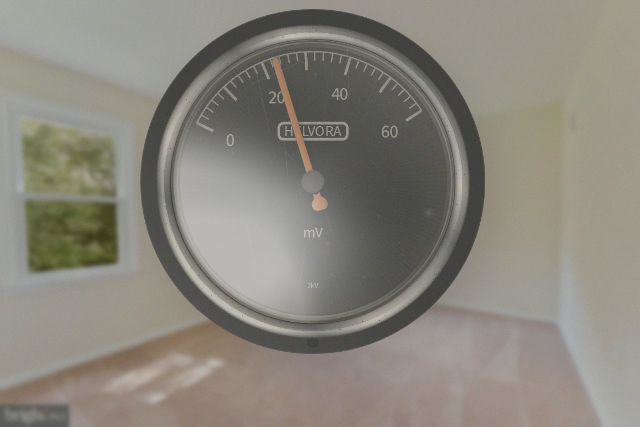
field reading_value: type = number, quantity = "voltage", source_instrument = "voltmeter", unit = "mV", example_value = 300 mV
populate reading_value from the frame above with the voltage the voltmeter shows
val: 23 mV
